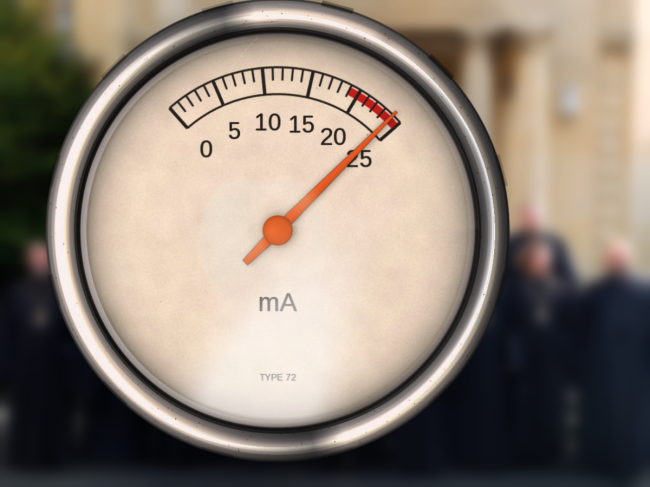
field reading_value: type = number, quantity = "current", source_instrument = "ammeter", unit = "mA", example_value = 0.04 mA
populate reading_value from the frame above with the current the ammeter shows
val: 24 mA
